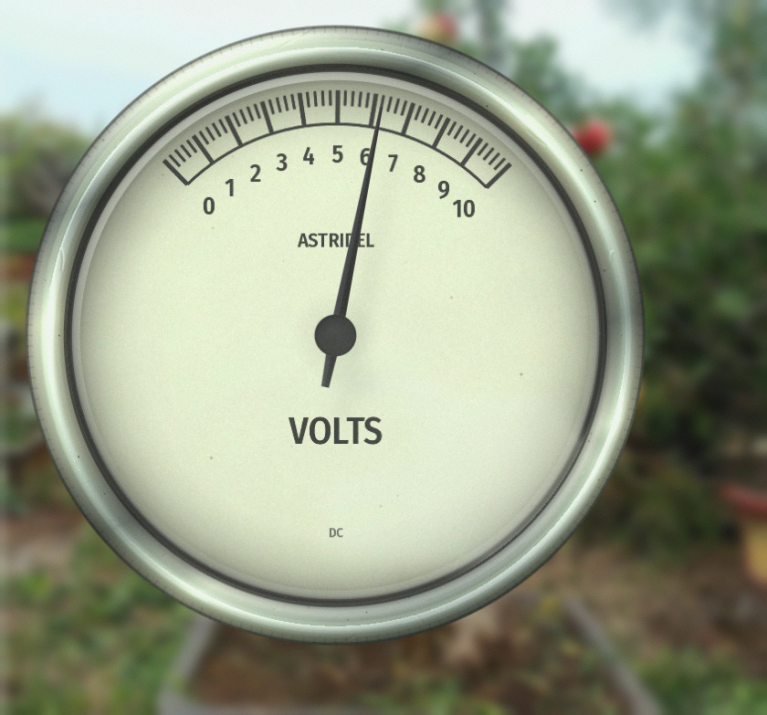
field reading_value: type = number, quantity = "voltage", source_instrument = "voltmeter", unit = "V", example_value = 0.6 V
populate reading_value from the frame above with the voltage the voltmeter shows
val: 6.2 V
